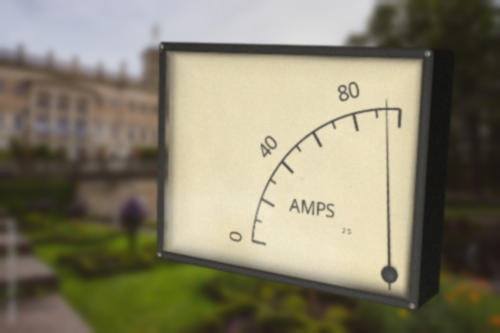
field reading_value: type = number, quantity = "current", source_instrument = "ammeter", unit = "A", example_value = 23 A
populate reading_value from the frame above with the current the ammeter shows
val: 95 A
